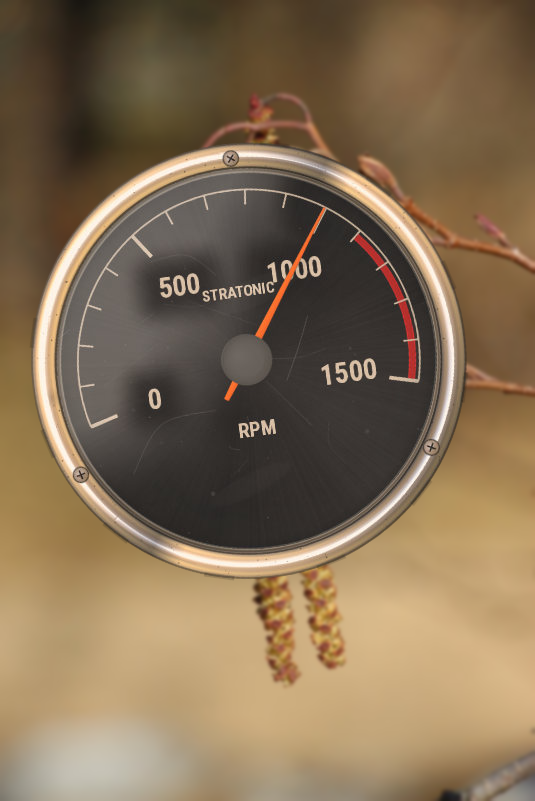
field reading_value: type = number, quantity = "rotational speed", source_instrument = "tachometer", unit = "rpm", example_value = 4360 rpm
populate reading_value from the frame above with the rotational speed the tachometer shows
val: 1000 rpm
